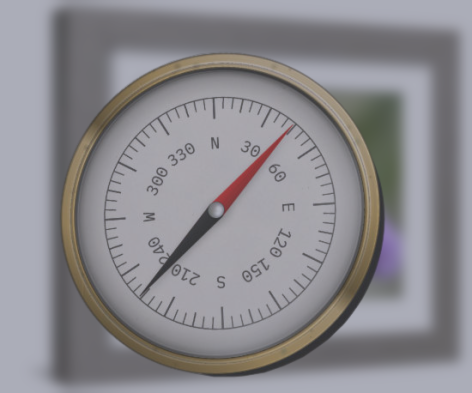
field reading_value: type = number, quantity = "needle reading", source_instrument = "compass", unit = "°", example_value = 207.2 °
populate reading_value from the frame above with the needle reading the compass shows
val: 45 °
